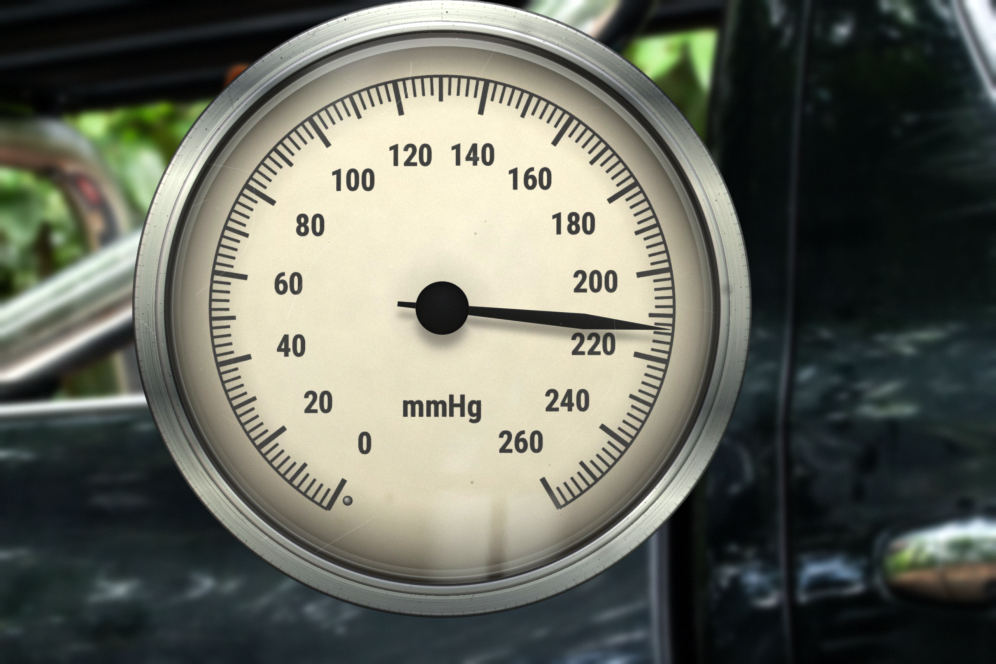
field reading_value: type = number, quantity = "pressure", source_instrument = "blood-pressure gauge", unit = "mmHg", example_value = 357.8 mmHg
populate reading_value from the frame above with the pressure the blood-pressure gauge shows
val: 213 mmHg
